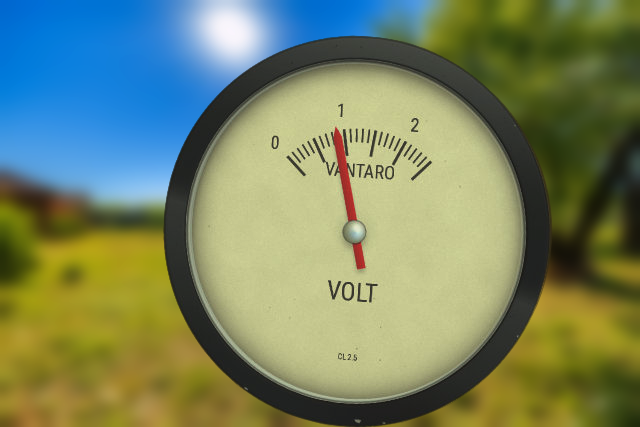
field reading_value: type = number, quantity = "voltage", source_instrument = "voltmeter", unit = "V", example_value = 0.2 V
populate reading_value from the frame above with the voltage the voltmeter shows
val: 0.9 V
